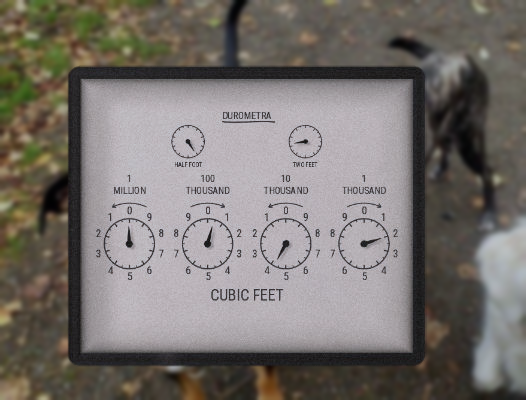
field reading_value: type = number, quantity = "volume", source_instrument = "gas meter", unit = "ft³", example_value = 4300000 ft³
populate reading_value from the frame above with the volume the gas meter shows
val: 4200 ft³
